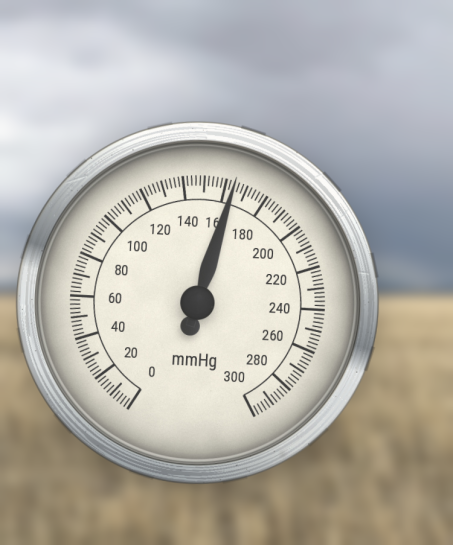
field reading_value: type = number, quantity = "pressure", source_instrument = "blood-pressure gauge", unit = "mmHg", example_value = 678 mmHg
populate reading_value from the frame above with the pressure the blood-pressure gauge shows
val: 164 mmHg
